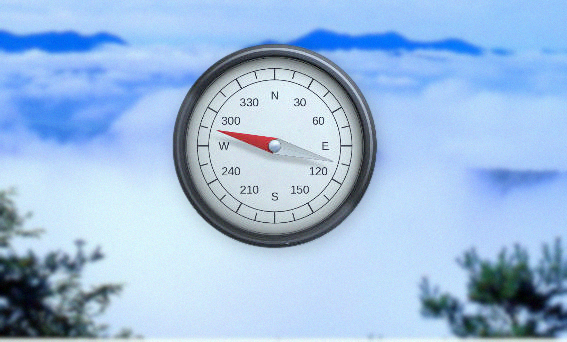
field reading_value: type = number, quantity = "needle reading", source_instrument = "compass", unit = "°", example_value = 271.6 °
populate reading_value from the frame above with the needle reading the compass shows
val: 285 °
